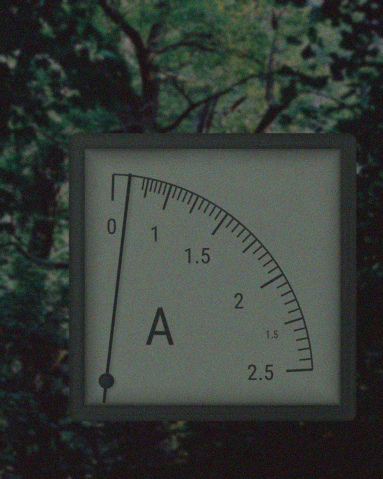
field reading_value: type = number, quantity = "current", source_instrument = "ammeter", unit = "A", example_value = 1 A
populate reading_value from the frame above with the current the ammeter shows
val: 0.5 A
